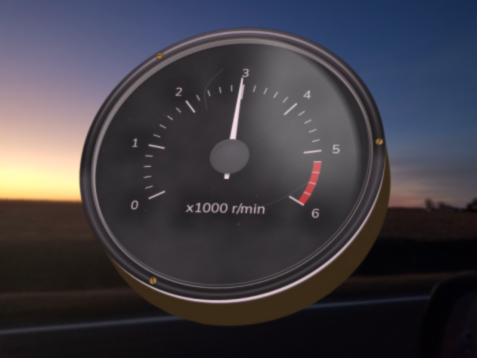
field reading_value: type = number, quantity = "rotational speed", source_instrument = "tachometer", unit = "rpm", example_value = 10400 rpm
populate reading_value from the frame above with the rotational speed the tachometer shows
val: 3000 rpm
